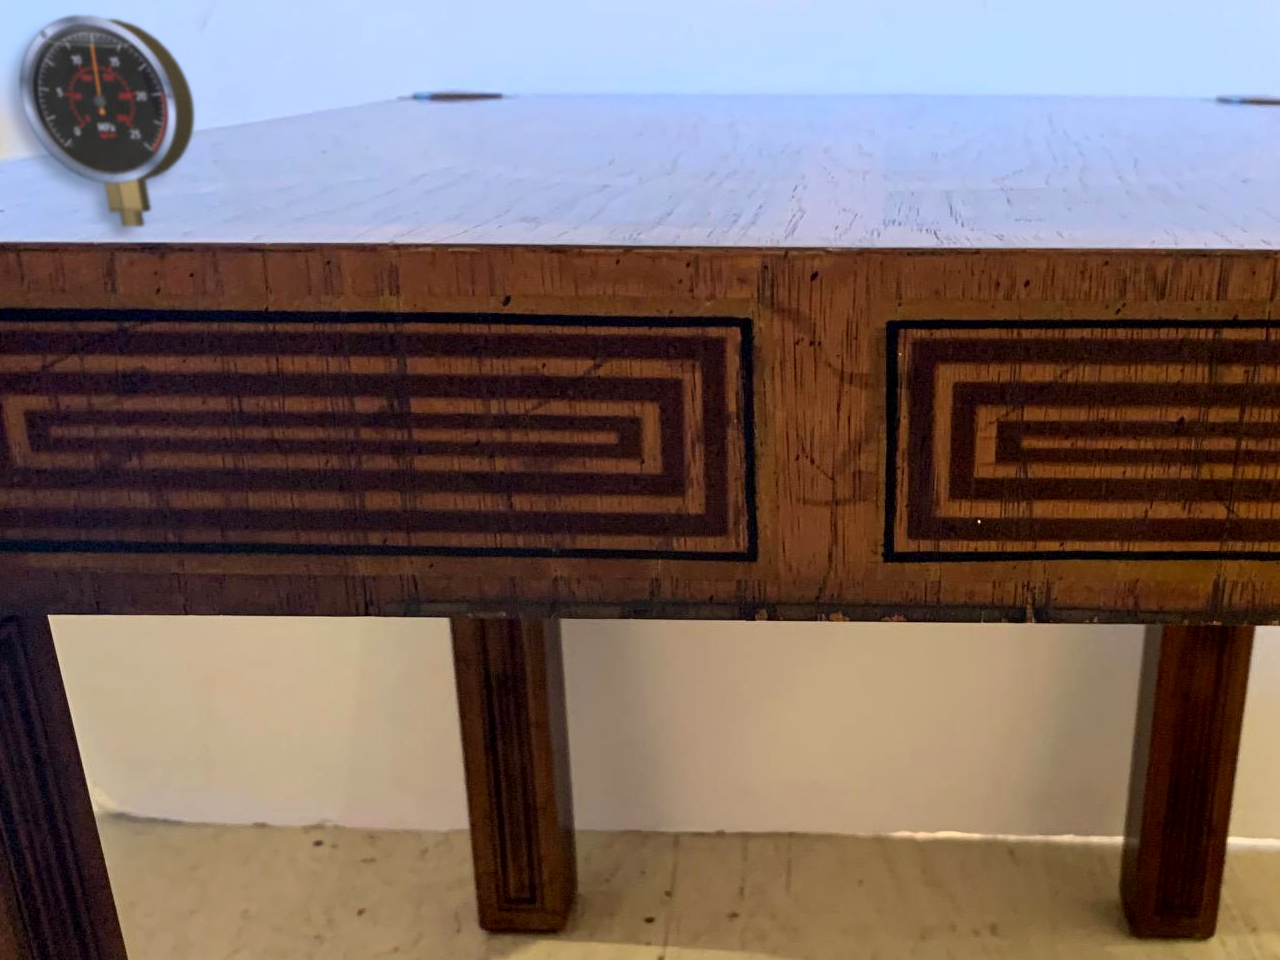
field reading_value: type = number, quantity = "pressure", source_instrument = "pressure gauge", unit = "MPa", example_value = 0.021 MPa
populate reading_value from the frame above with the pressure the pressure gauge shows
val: 12.5 MPa
